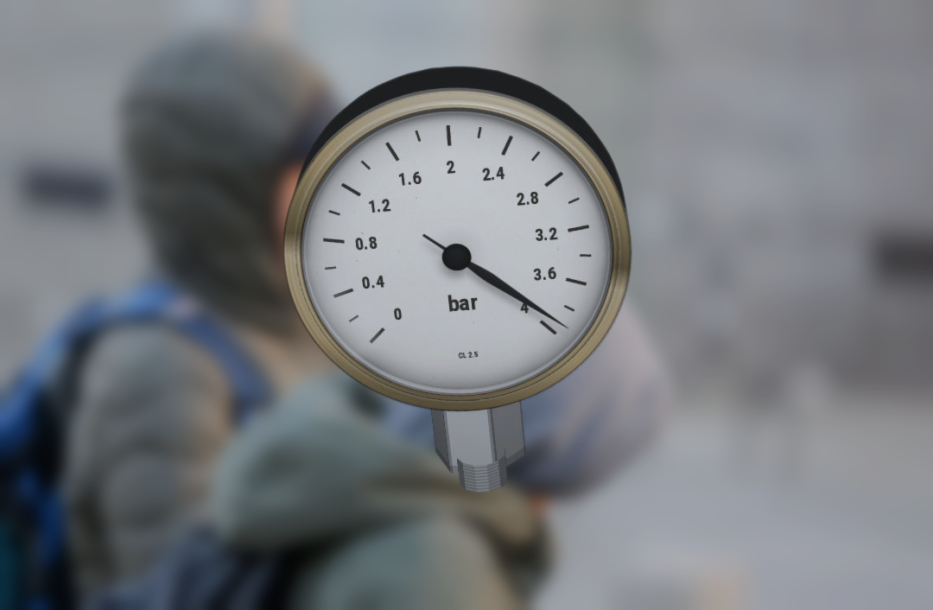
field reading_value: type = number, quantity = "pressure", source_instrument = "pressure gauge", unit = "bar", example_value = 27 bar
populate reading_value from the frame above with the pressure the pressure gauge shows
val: 3.9 bar
